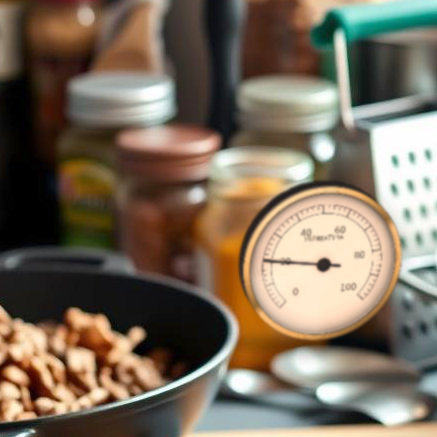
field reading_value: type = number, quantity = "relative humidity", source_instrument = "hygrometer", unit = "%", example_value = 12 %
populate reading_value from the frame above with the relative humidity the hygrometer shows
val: 20 %
